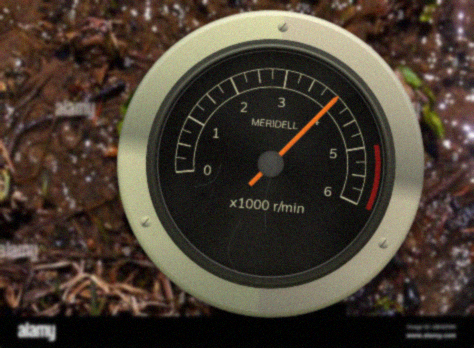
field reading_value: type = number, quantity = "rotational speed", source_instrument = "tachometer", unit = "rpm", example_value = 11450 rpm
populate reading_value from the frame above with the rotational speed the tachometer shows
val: 4000 rpm
